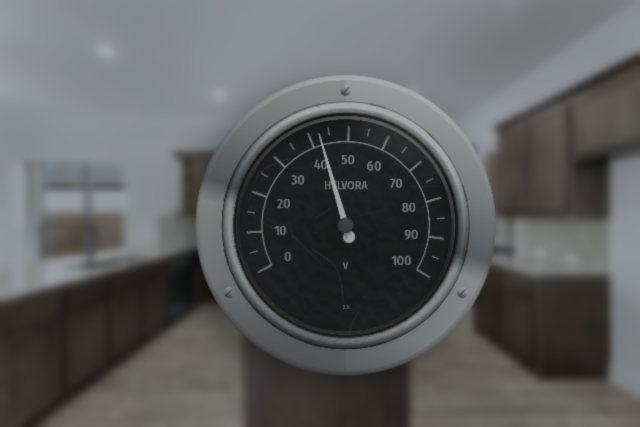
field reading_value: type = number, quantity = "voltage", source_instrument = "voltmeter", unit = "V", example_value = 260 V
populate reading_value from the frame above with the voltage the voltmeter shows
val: 42.5 V
